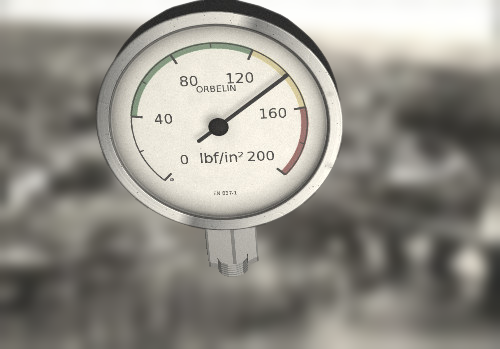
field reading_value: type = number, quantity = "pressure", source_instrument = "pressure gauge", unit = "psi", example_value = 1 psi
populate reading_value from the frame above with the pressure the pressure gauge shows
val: 140 psi
